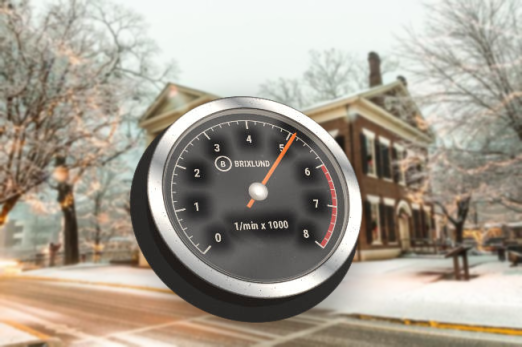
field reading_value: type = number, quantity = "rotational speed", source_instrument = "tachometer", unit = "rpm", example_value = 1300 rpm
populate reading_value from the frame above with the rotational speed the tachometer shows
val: 5100 rpm
